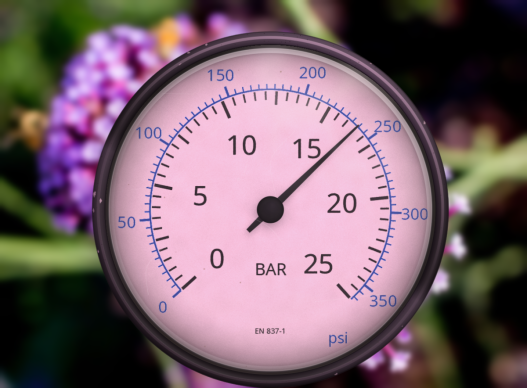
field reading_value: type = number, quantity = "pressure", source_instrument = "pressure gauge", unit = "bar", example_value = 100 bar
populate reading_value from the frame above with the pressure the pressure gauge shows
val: 16.5 bar
